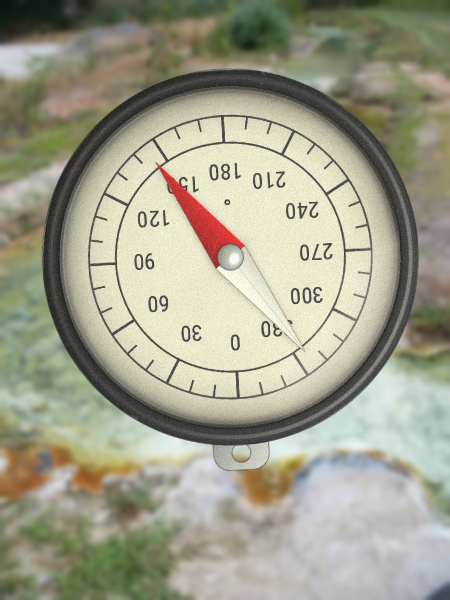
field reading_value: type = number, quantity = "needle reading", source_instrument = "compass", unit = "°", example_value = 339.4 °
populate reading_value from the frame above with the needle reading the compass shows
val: 145 °
